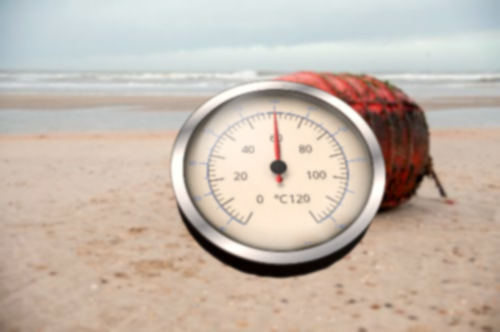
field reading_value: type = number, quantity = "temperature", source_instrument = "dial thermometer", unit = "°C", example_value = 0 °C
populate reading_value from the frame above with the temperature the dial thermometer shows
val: 60 °C
